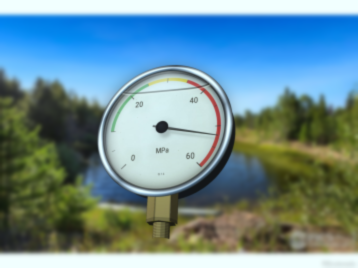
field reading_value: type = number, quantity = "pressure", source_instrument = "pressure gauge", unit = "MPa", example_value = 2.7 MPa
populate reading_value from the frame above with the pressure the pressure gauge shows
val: 52.5 MPa
